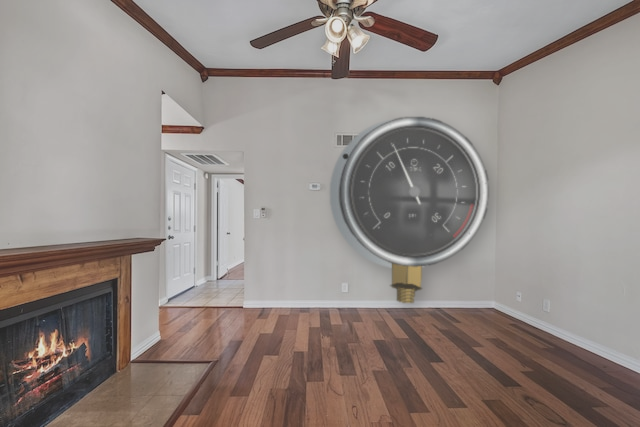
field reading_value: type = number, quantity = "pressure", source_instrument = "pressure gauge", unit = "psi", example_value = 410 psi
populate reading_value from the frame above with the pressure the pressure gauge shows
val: 12 psi
